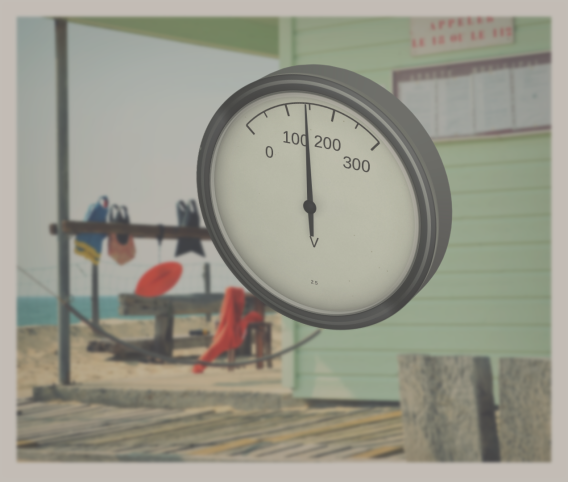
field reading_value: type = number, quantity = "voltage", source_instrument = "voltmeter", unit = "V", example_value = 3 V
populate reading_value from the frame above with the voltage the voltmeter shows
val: 150 V
